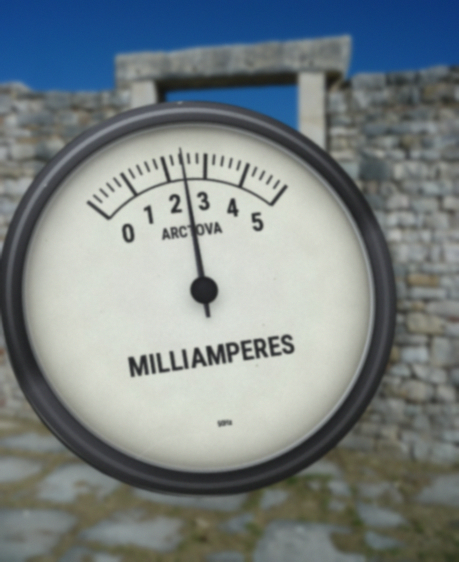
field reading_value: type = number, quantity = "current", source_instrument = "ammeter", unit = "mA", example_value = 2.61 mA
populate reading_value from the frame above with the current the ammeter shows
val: 2.4 mA
